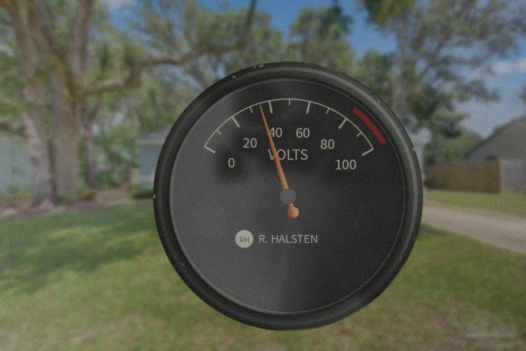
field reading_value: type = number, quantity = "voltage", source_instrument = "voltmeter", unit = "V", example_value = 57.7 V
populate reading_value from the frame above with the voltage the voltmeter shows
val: 35 V
